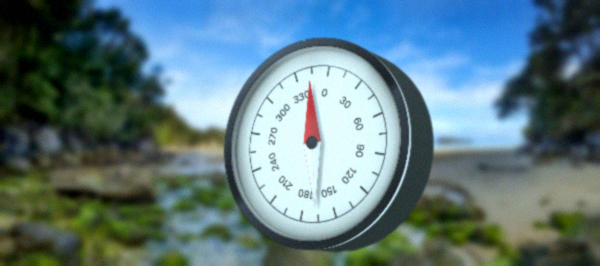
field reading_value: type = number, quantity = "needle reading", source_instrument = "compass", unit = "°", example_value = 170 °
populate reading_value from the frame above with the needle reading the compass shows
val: 345 °
